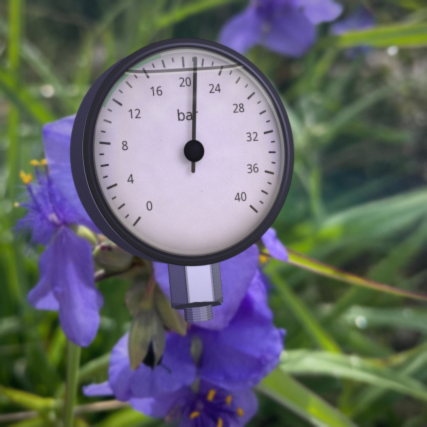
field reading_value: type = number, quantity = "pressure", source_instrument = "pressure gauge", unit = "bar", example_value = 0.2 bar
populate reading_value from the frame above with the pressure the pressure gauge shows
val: 21 bar
